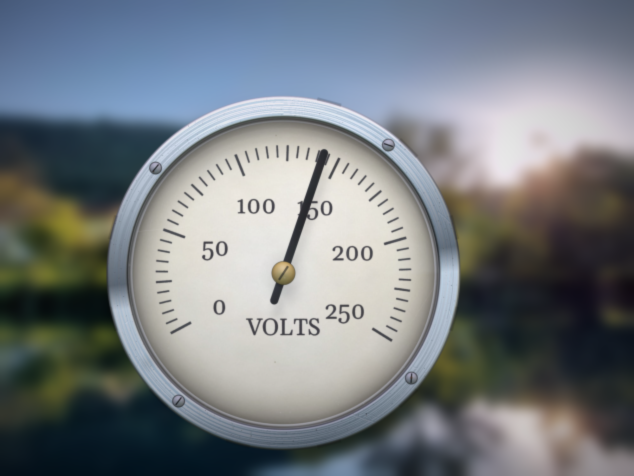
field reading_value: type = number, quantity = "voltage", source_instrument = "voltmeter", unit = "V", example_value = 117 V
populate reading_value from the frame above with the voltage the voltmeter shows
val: 142.5 V
